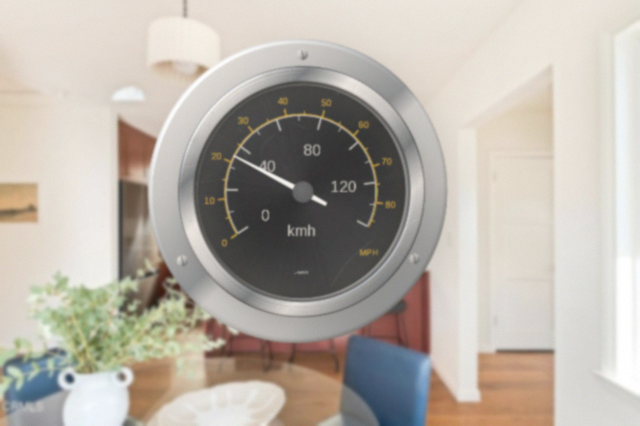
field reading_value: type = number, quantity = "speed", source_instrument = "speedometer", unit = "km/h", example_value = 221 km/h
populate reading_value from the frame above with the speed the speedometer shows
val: 35 km/h
